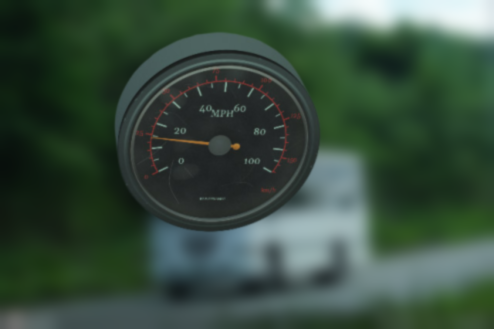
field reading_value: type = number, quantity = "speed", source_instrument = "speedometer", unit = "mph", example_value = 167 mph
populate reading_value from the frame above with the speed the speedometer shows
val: 15 mph
